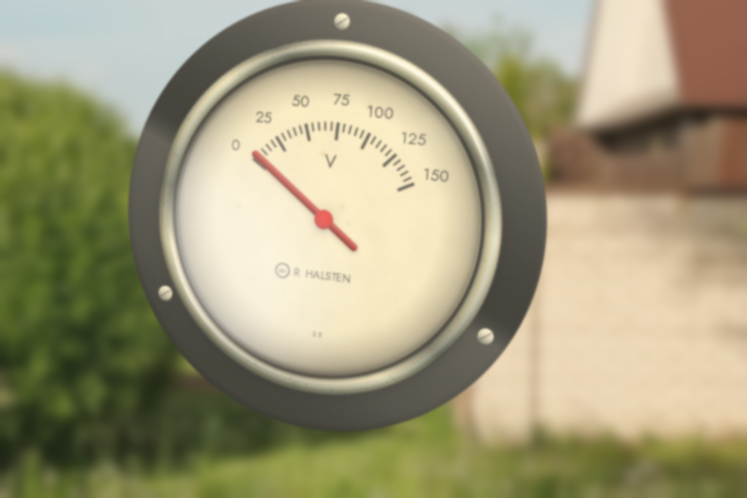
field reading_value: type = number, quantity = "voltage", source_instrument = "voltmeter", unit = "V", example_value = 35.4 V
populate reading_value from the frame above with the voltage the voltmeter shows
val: 5 V
